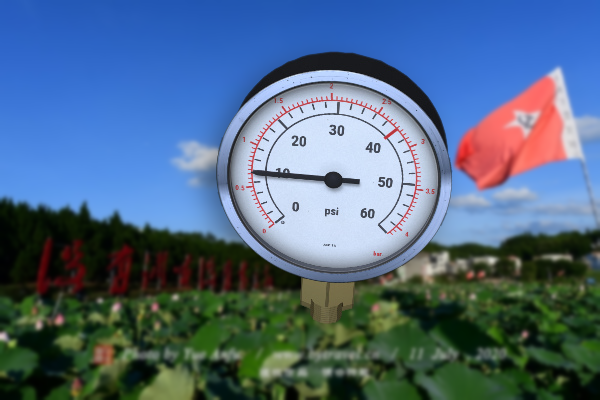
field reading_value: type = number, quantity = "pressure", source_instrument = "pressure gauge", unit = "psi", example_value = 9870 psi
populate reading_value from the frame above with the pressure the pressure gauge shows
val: 10 psi
